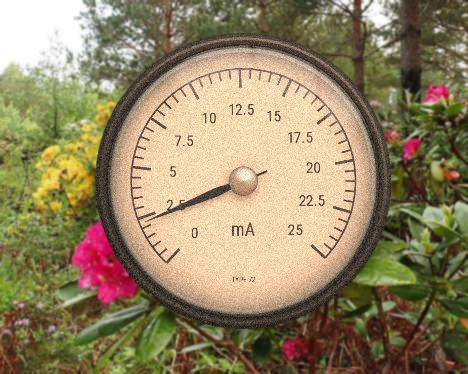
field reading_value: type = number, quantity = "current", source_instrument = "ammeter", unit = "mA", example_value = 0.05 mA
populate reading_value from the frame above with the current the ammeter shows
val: 2.25 mA
